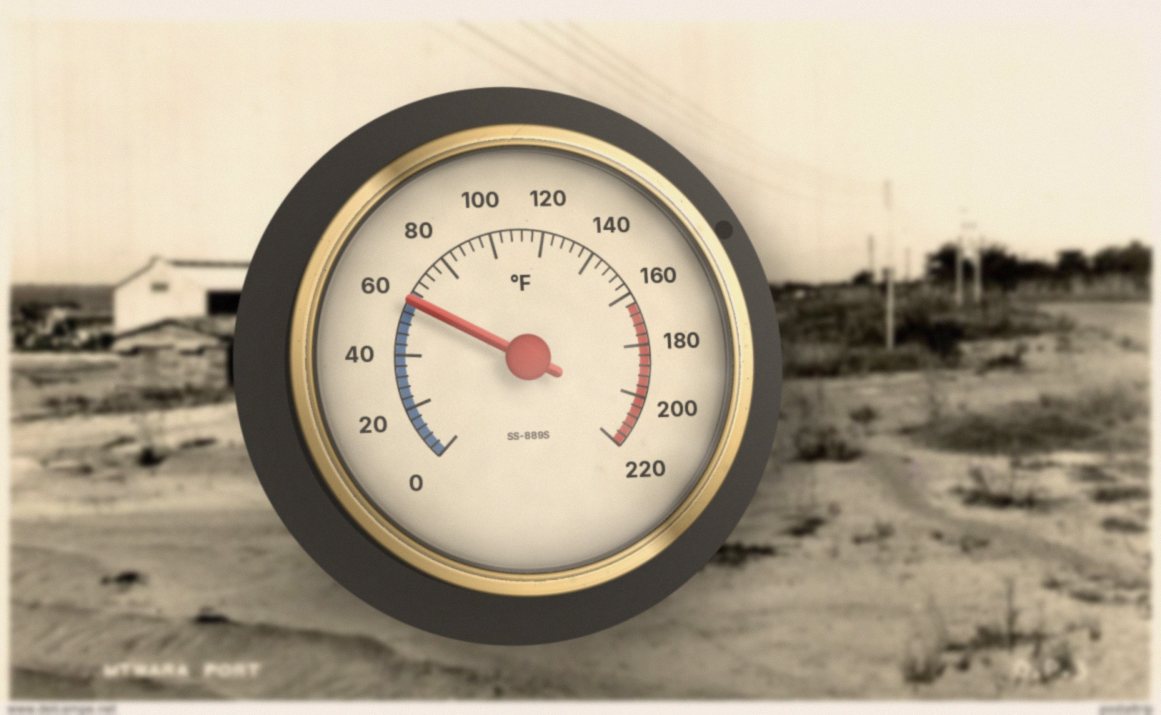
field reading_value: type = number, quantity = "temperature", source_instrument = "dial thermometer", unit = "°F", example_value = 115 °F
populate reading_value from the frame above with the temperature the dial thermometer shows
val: 60 °F
